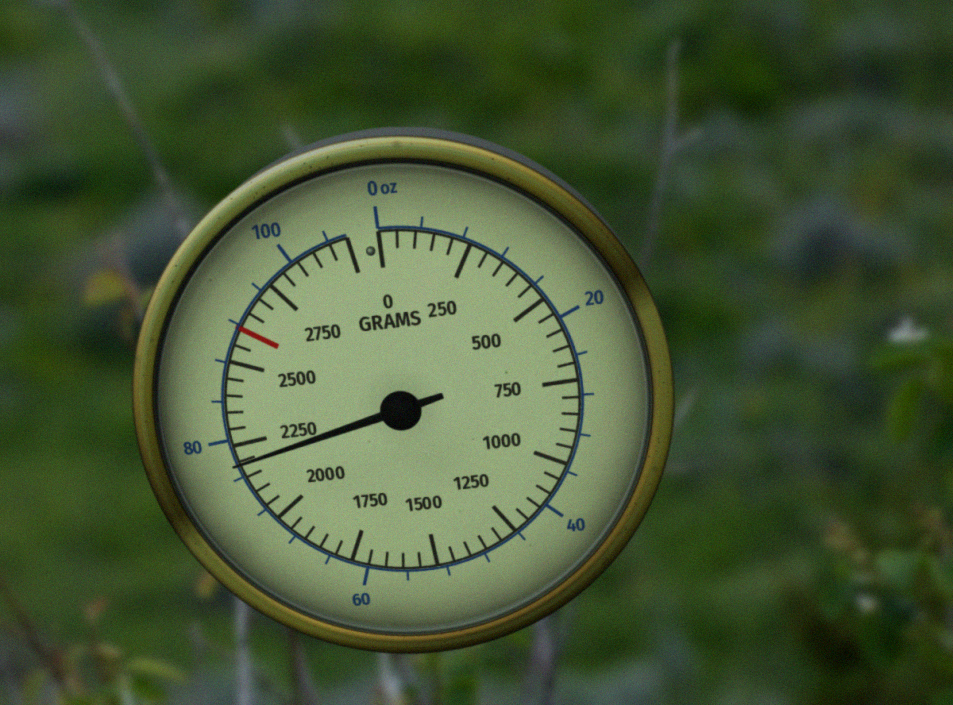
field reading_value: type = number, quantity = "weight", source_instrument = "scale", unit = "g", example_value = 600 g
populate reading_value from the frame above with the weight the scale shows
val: 2200 g
